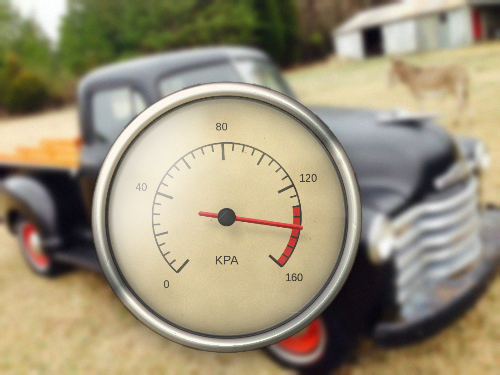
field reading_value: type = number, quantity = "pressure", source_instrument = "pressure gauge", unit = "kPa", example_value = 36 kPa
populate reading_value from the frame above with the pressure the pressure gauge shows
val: 140 kPa
